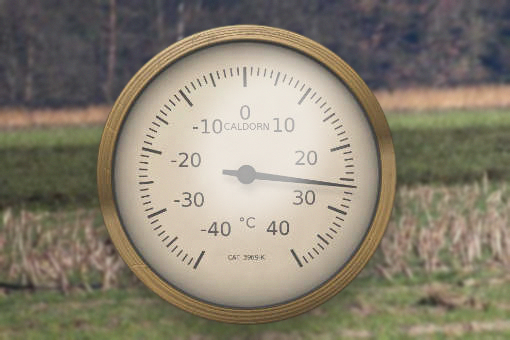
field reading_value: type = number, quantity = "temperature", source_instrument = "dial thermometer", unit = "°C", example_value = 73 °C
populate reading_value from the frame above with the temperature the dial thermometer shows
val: 26 °C
